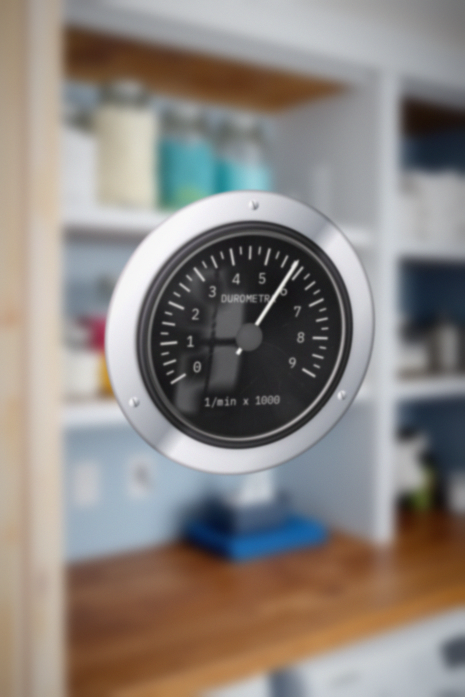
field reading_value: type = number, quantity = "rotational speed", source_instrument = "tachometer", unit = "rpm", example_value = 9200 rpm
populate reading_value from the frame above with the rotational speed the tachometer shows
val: 5750 rpm
